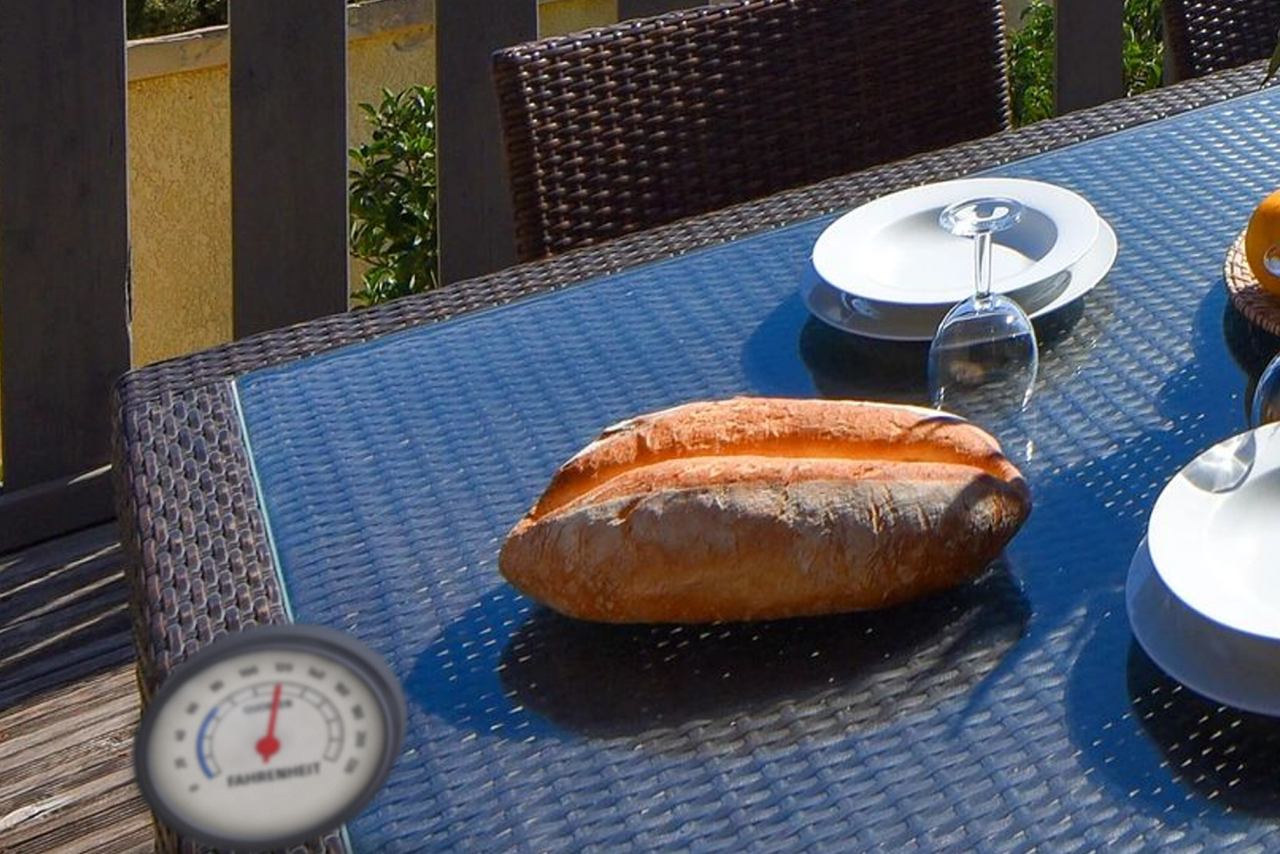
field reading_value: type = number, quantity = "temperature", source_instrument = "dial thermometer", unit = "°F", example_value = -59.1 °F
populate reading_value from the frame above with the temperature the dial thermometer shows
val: 120 °F
